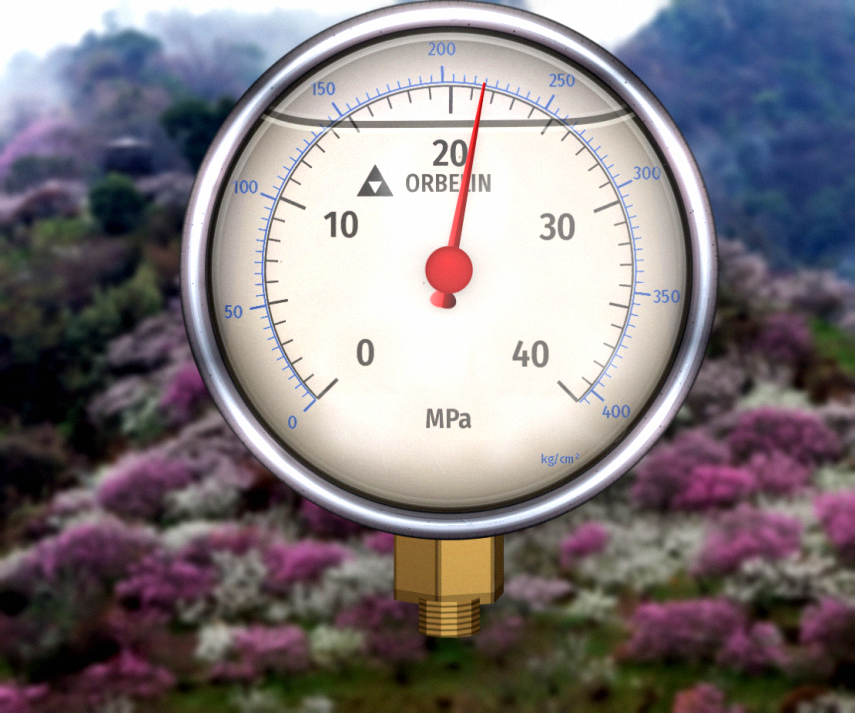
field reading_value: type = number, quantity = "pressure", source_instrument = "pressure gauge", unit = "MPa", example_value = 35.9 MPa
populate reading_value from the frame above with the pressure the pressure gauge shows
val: 21.5 MPa
